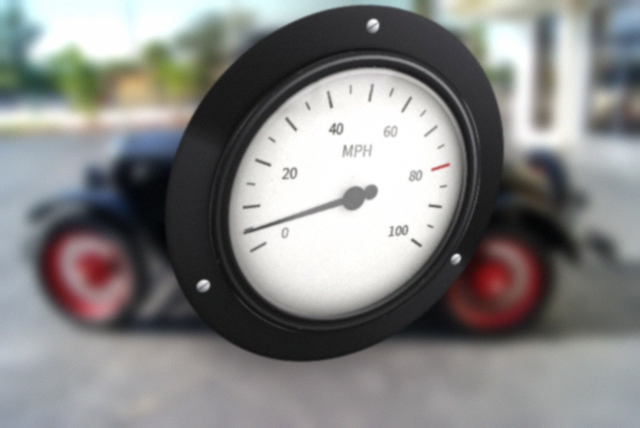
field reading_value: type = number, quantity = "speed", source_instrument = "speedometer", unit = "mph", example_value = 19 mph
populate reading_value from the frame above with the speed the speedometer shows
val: 5 mph
